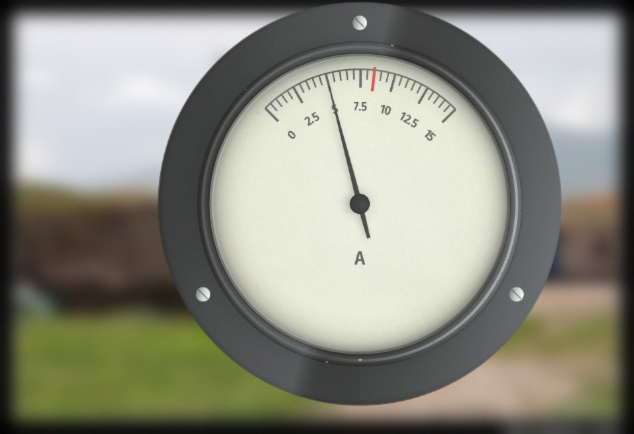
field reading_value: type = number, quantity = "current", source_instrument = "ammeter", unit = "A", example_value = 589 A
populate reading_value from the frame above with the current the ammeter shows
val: 5 A
